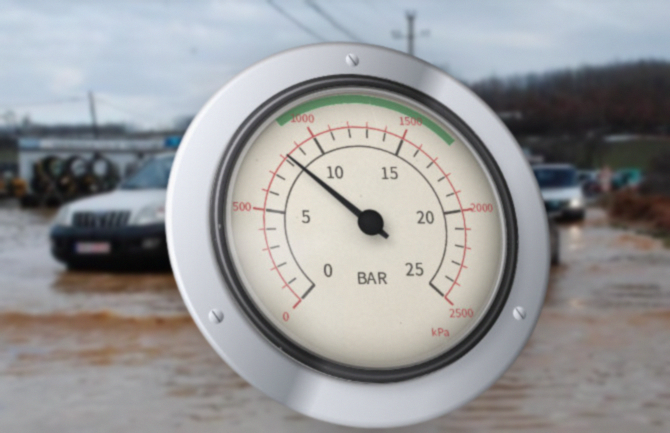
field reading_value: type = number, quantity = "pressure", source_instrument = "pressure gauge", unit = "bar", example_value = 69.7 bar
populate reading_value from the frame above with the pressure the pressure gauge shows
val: 8 bar
